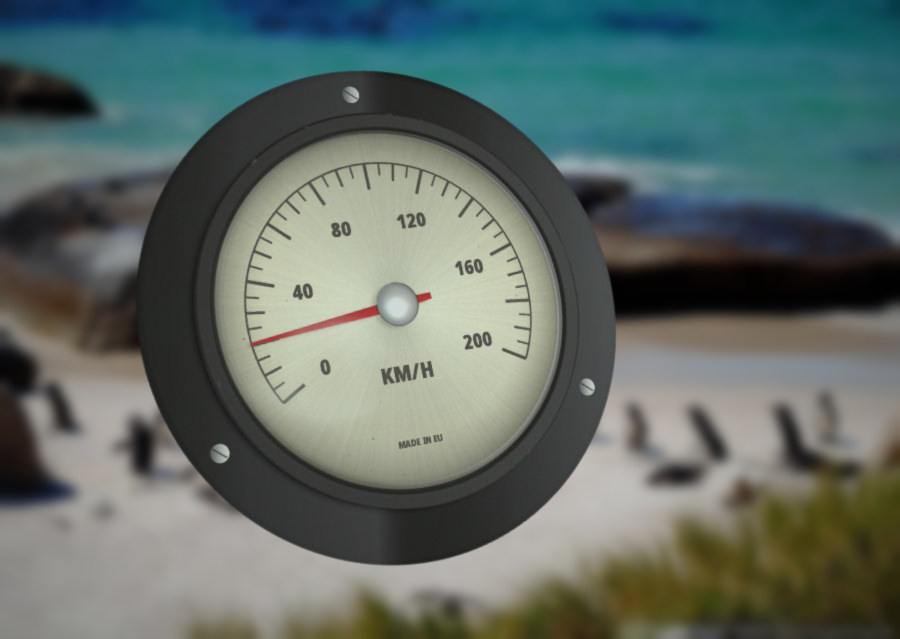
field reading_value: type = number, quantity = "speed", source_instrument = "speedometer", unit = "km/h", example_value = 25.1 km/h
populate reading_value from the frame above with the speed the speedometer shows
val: 20 km/h
